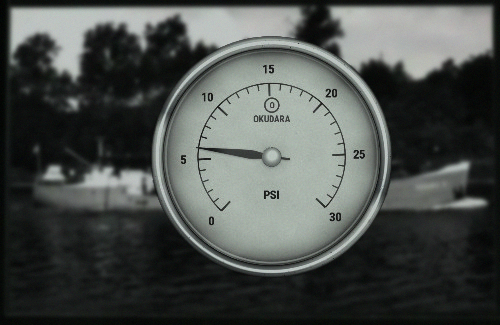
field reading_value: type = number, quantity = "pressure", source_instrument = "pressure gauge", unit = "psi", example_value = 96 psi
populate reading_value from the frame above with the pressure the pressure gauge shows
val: 6 psi
